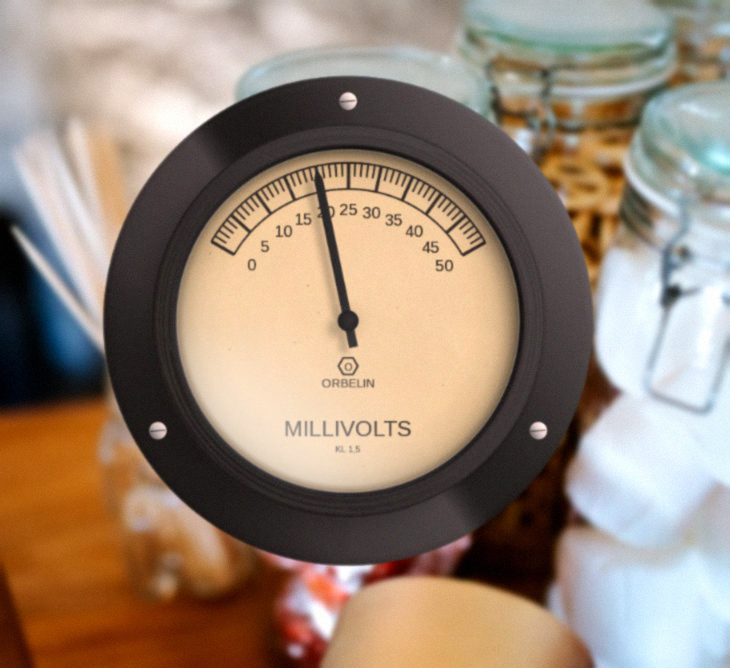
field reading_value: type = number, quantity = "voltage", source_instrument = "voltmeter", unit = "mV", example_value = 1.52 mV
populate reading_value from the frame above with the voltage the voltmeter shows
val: 20 mV
